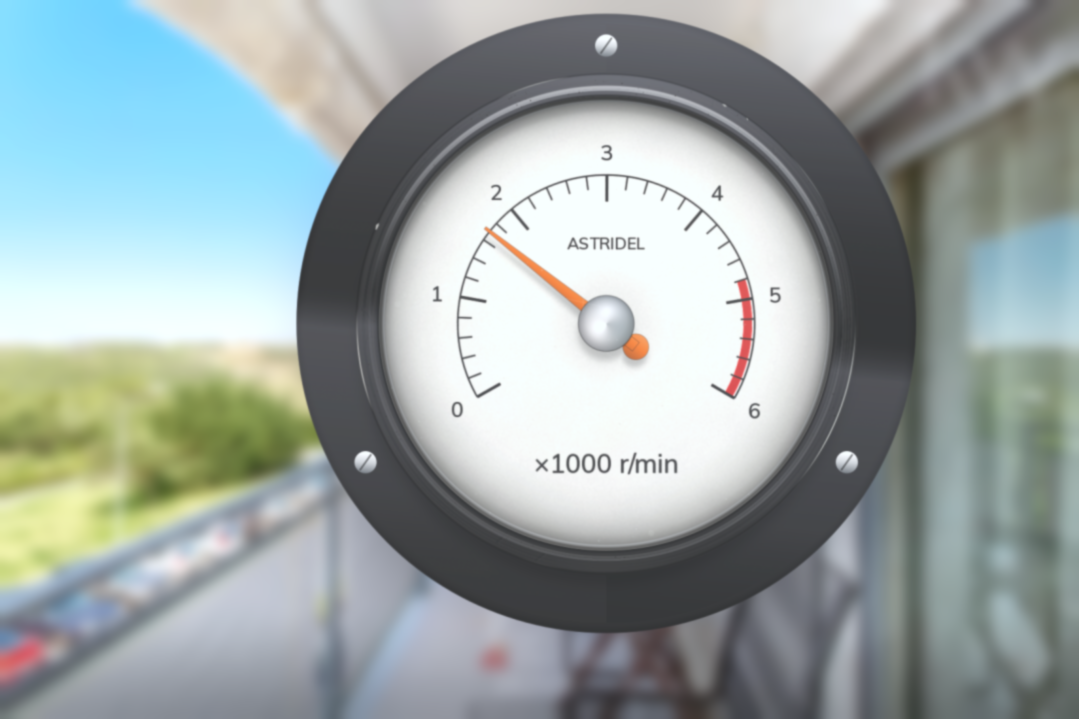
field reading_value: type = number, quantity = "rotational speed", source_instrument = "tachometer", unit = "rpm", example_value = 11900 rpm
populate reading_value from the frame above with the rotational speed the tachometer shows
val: 1700 rpm
